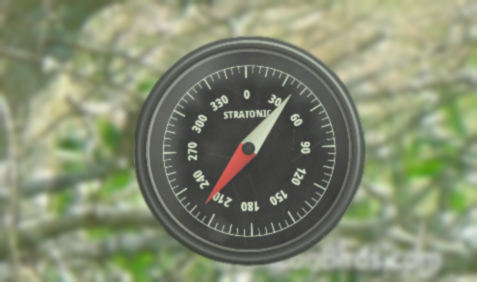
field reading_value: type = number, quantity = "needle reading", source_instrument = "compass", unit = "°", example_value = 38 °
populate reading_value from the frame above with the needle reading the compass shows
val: 220 °
